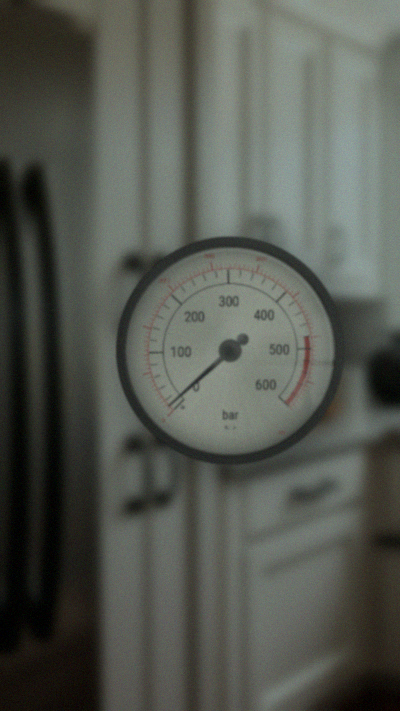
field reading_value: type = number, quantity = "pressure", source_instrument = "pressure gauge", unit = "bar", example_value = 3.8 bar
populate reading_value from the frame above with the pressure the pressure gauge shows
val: 10 bar
